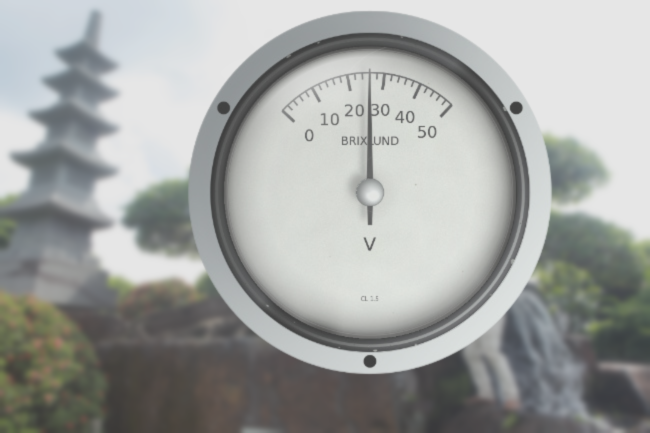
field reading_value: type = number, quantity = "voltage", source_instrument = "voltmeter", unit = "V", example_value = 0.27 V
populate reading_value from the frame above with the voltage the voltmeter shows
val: 26 V
